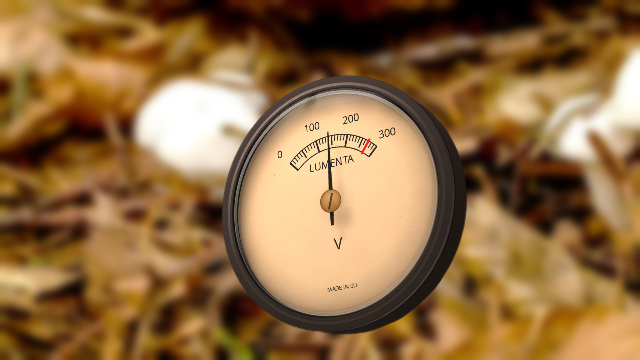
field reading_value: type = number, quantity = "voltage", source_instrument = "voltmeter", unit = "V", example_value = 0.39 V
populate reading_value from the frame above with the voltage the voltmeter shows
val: 150 V
